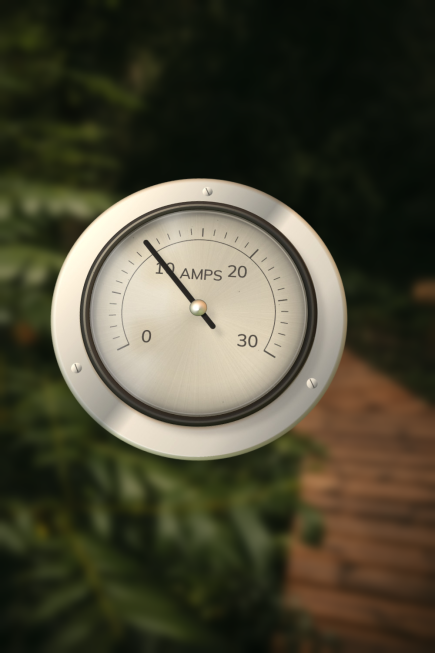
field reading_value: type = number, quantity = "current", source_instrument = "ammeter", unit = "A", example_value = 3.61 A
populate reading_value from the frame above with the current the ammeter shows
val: 10 A
